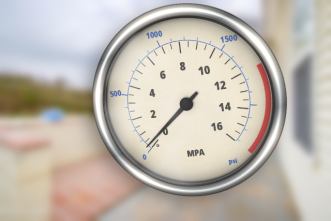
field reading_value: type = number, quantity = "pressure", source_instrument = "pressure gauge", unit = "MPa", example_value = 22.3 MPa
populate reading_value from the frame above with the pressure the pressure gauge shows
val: 0.25 MPa
